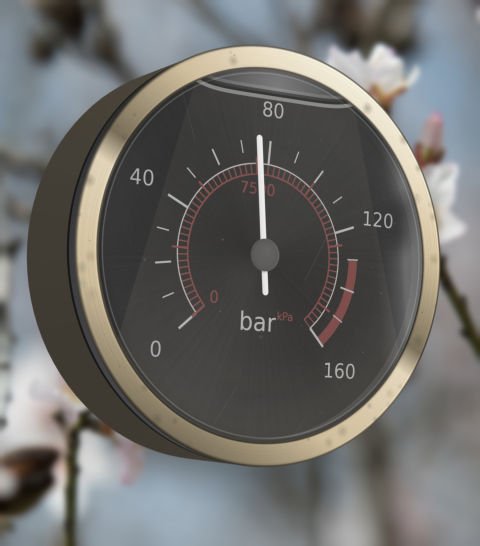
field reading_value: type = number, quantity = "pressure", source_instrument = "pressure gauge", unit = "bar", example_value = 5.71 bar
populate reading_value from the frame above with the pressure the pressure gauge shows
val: 75 bar
